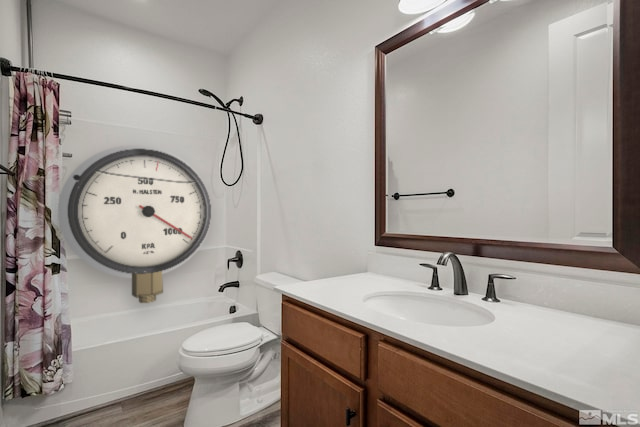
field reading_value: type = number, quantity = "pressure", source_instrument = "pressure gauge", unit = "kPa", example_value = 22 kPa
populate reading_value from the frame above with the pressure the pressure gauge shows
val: 975 kPa
